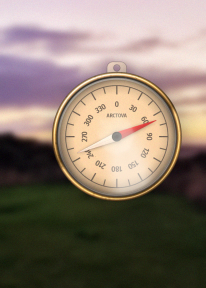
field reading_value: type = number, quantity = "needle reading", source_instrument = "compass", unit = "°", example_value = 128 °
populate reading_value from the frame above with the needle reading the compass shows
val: 67.5 °
